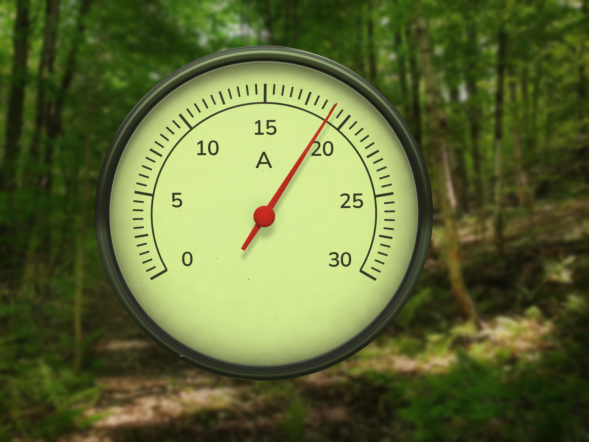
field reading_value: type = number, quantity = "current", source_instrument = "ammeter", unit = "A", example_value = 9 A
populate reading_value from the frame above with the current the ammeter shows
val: 19 A
